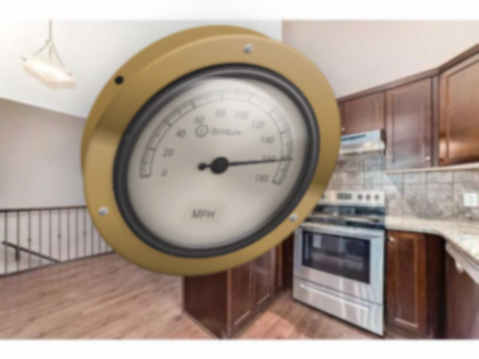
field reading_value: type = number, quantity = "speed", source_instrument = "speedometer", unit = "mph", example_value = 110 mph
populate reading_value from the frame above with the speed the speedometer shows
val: 160 mph
